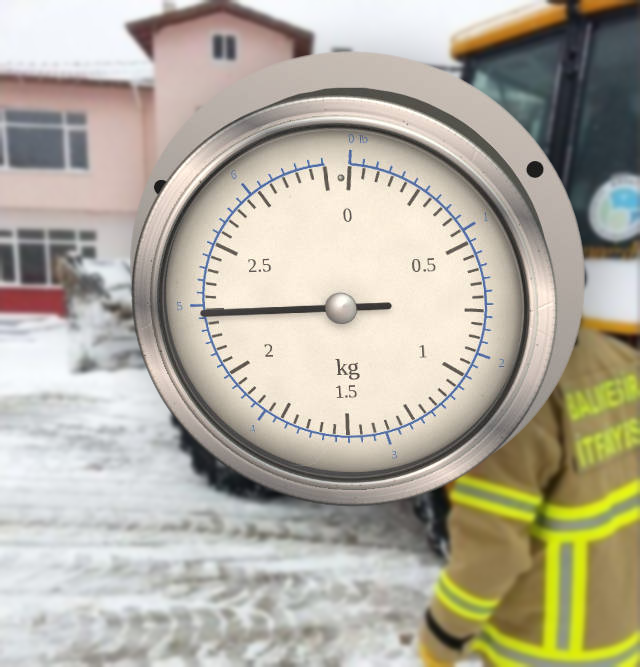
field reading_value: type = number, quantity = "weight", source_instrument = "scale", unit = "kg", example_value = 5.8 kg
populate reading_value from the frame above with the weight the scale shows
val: 2.25 kg
